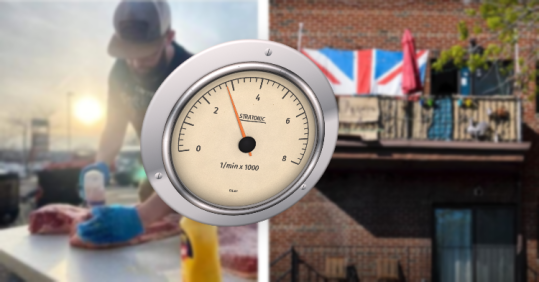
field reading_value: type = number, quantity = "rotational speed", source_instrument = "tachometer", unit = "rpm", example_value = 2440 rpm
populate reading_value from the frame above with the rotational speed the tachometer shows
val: 2800 rpm
